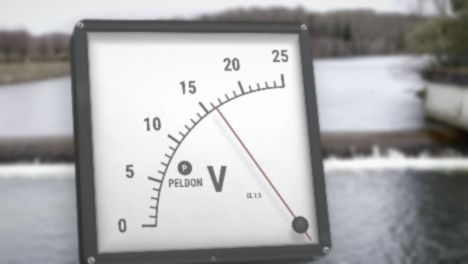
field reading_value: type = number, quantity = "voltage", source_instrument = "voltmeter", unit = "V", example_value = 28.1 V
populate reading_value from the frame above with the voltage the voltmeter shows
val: 16 V
